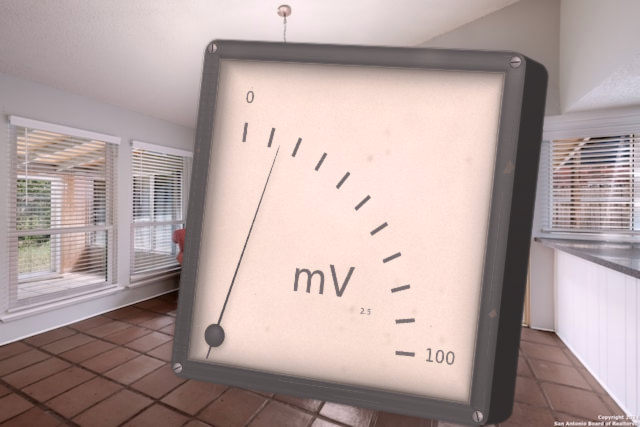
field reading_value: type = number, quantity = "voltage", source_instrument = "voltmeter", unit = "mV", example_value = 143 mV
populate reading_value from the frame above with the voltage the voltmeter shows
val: 15 mV
